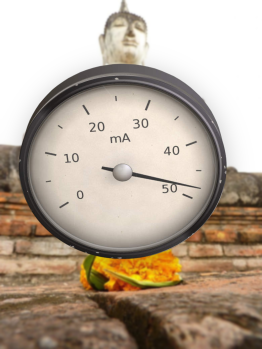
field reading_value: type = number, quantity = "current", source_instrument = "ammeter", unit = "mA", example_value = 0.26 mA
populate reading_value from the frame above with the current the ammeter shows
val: 47.5 mA
